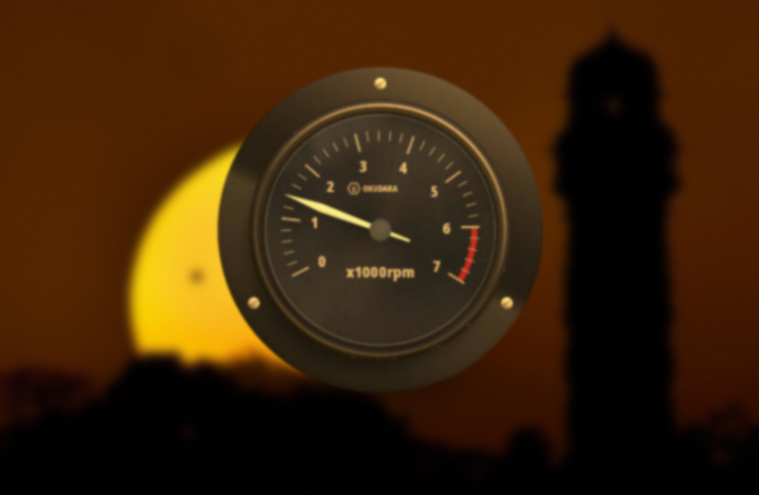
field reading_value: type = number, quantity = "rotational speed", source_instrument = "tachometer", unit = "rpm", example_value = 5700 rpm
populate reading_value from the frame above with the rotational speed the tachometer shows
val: 1400 rpm
